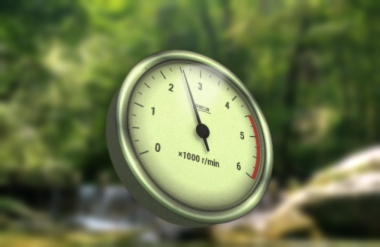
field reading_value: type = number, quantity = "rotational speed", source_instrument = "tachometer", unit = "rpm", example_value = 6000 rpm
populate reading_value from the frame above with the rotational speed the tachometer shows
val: 2500 rpm
